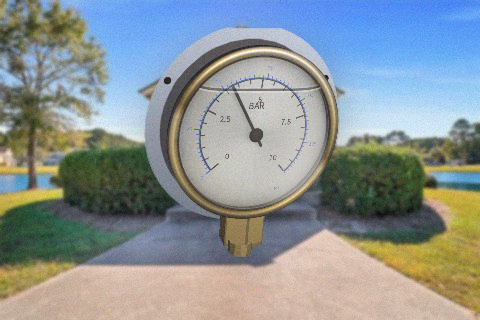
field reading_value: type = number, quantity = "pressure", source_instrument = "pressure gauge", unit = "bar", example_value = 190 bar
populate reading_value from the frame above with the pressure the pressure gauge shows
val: 3.75 bar
